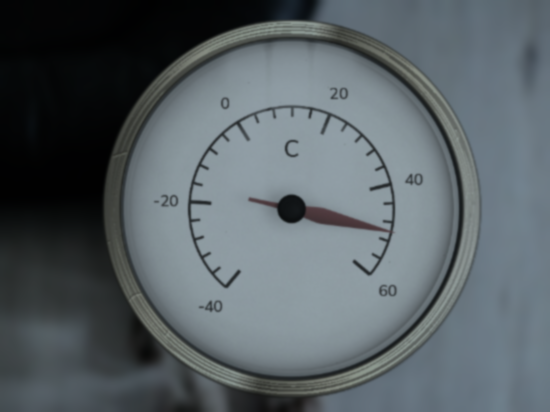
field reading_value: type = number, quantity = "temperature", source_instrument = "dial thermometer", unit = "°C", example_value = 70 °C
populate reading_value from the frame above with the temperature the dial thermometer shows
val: 50 °C
